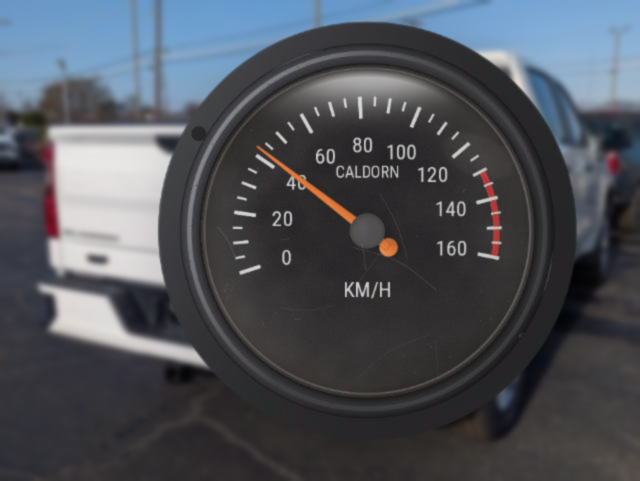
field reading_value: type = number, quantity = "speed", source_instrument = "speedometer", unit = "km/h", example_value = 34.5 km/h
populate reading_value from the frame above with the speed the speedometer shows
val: 42.5 km/h
